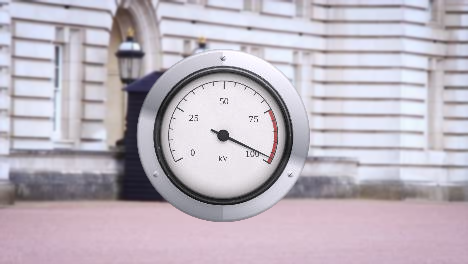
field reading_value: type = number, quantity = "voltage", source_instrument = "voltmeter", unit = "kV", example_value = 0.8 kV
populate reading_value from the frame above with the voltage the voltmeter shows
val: 97.5 kV
